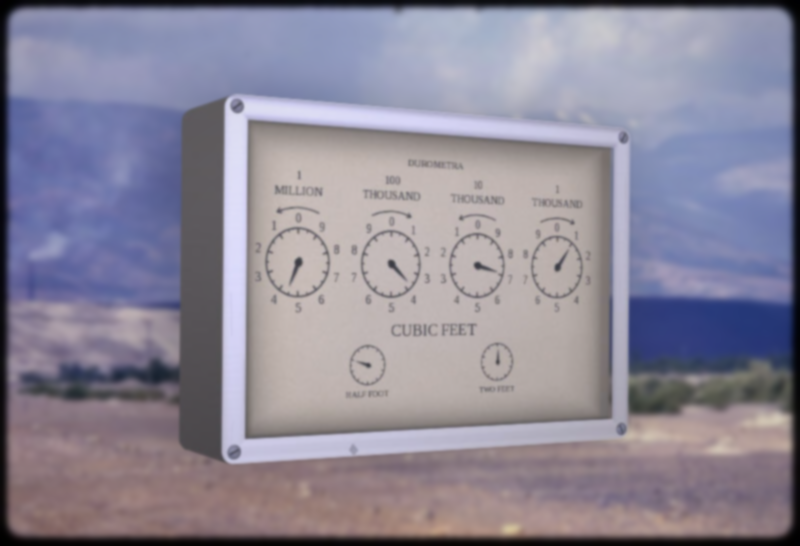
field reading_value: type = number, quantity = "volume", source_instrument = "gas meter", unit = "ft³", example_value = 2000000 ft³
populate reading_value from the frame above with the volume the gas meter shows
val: 437100 ft³
